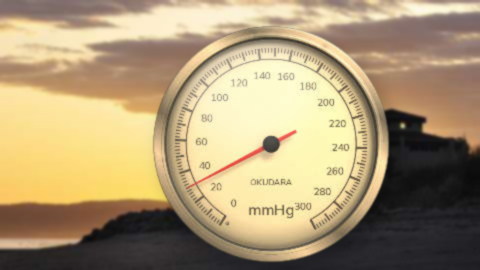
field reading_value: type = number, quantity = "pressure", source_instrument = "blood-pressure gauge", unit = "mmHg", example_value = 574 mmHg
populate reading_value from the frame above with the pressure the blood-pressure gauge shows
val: 30 mmHg
